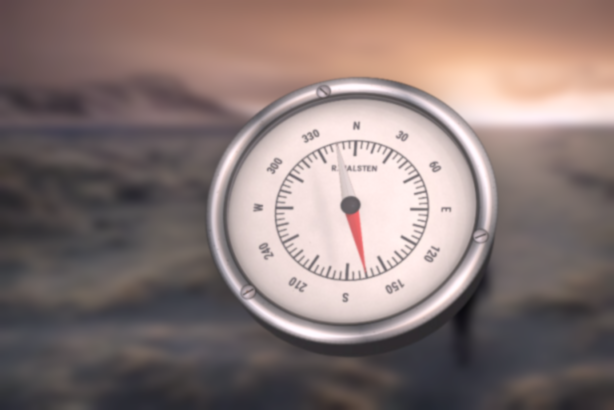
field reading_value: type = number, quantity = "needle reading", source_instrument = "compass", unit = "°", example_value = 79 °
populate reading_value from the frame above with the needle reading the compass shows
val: 165 °
